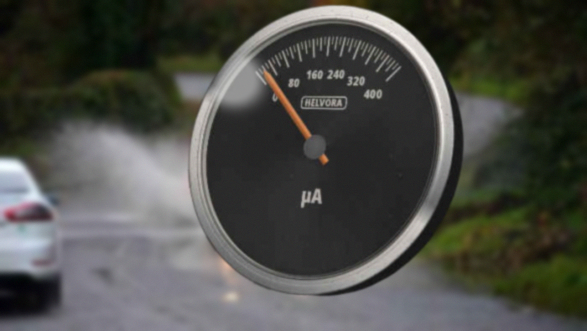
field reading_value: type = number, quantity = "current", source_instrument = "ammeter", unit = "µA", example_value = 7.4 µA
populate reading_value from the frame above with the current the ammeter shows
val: 20 µA
